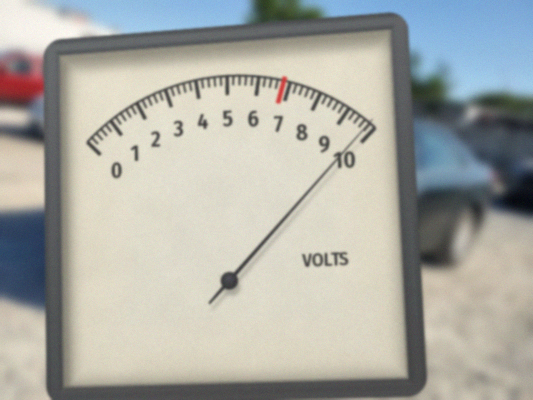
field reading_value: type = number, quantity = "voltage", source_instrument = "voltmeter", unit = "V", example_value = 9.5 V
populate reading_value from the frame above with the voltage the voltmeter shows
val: 9.8 V
